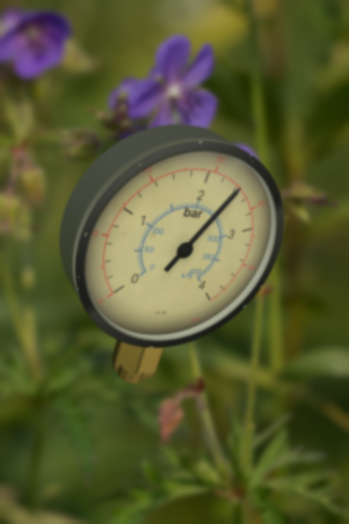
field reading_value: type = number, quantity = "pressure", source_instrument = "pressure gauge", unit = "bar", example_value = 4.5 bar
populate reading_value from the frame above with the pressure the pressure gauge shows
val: 2.4 bar
